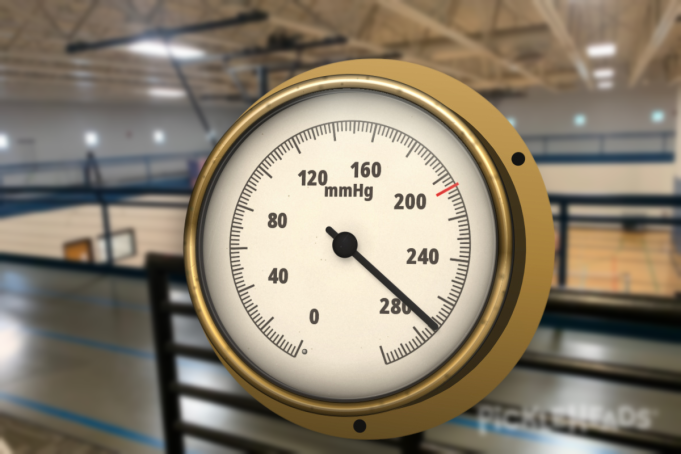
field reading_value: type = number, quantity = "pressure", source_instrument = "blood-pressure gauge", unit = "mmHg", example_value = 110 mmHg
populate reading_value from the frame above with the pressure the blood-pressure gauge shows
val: 272 mmHg
